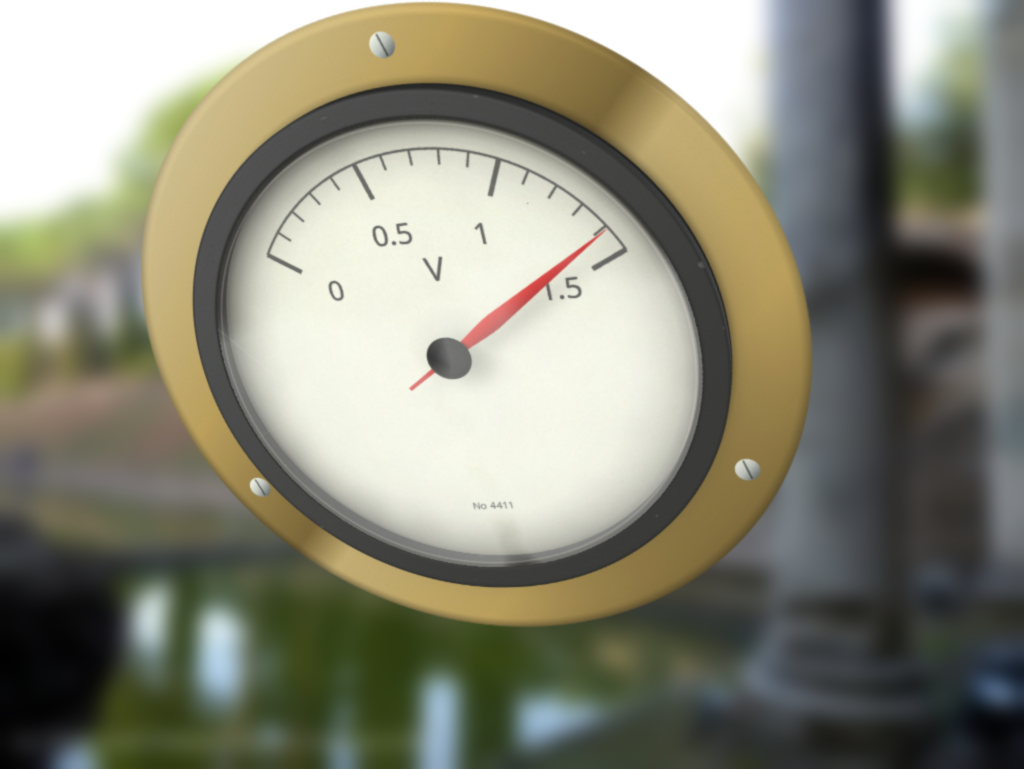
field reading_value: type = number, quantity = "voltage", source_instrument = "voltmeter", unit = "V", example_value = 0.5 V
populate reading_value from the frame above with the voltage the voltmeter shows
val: 1.4 V
